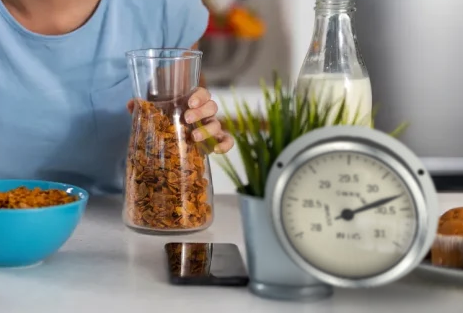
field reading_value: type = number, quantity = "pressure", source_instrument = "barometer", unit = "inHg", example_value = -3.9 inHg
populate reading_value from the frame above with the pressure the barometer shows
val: 30.3 inHg
